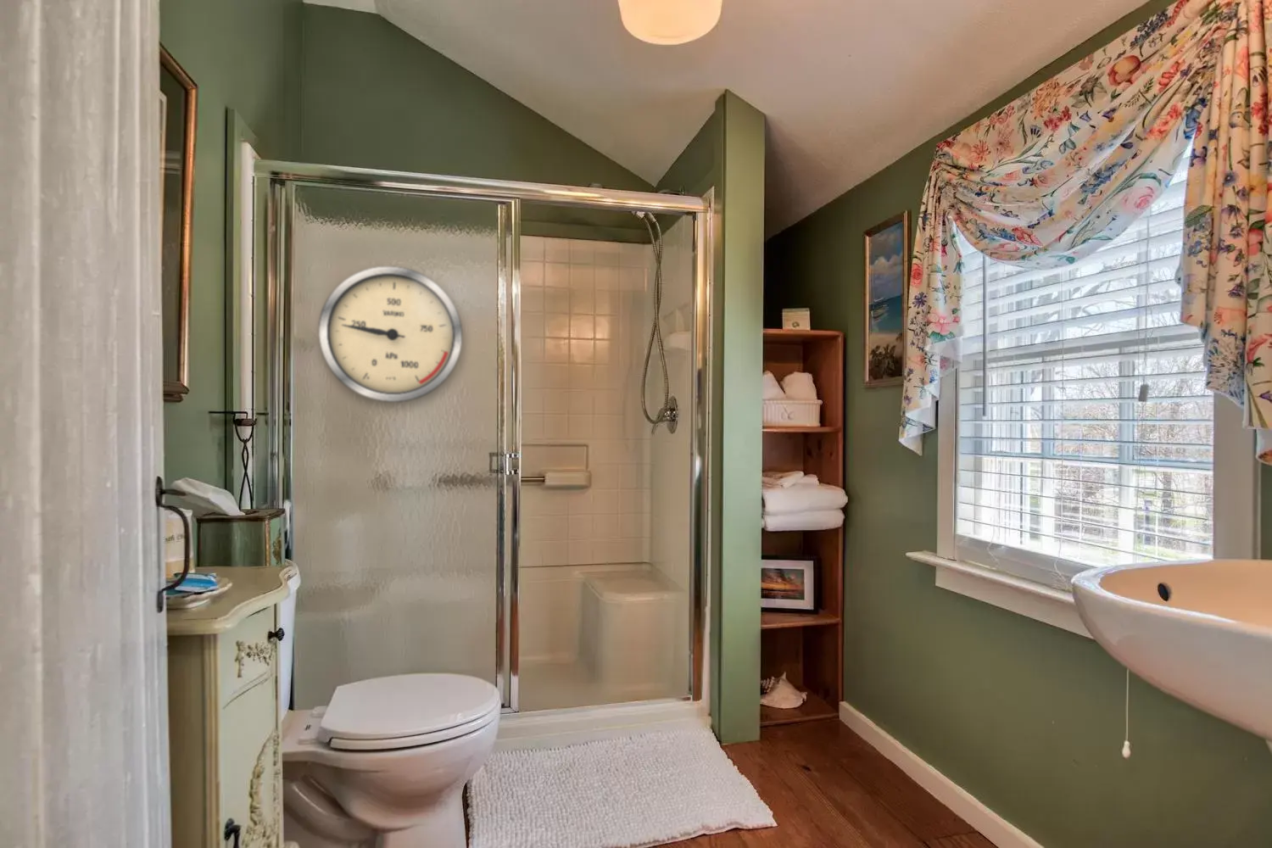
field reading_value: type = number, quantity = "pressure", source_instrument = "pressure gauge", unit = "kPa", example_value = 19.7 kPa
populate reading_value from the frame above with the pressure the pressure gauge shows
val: 225 kPa
